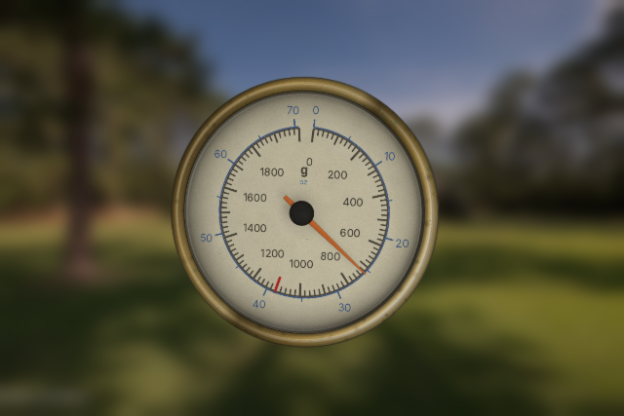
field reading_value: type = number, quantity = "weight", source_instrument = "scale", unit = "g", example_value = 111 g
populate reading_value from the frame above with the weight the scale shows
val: 720 g
